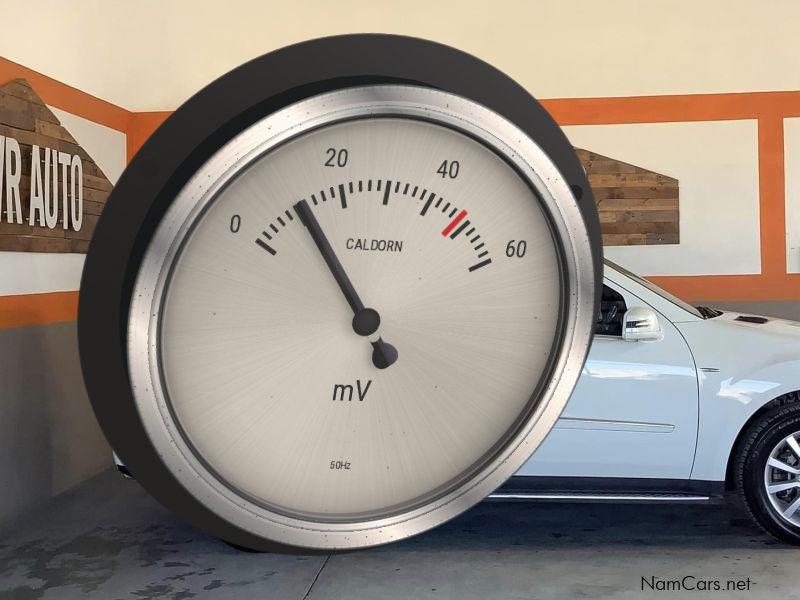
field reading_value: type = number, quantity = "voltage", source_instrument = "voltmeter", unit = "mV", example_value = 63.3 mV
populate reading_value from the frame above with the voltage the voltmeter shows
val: 11 mV
